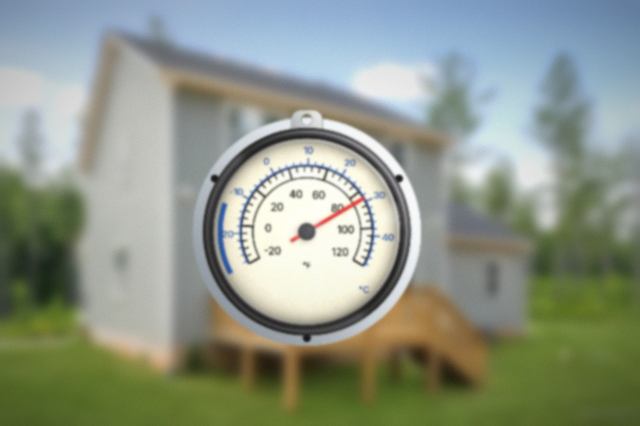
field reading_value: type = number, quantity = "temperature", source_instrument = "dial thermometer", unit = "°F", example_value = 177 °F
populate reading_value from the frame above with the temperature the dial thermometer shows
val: 84 °F
